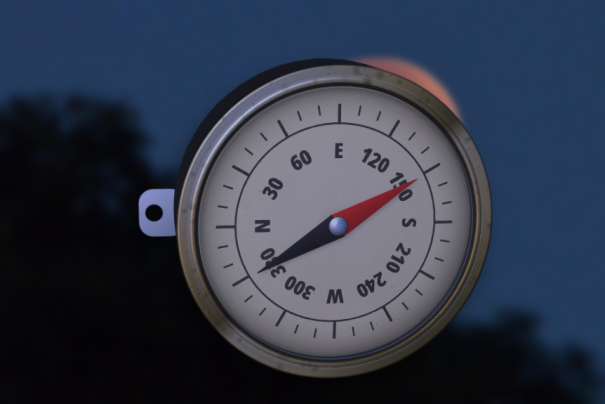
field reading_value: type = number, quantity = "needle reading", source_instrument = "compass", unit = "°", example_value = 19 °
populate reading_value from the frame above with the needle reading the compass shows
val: 150 °
